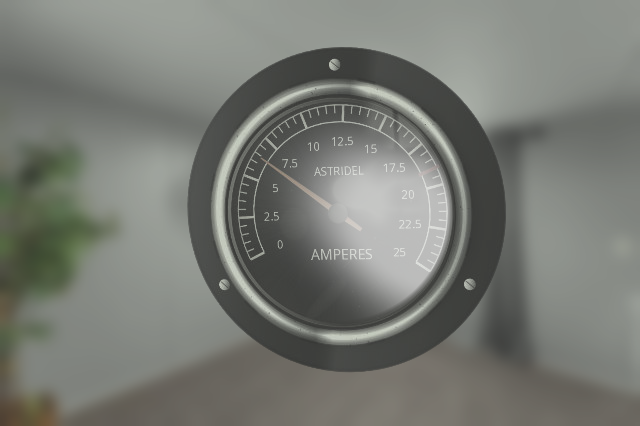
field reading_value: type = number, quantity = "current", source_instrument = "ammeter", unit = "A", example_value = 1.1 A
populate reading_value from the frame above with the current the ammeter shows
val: 6.5 A
